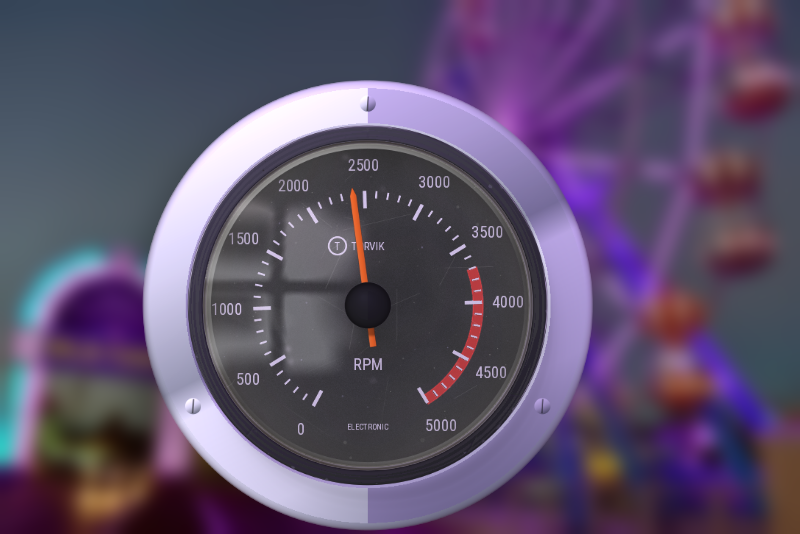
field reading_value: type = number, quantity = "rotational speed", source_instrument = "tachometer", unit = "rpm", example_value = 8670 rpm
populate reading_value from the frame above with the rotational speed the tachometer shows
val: 2400 rpm
